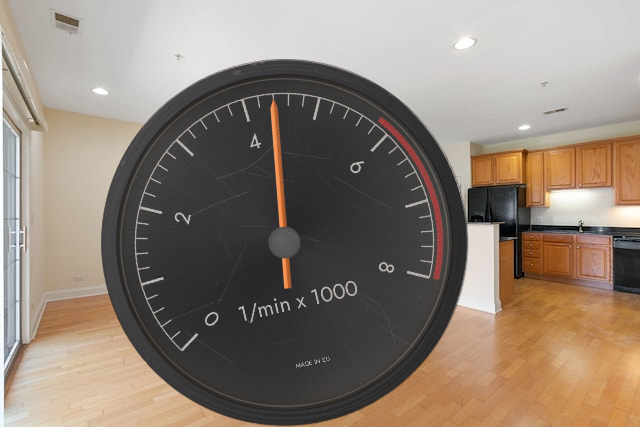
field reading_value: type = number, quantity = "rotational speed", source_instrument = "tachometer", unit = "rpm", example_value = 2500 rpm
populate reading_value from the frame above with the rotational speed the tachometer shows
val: 4400 rpm
